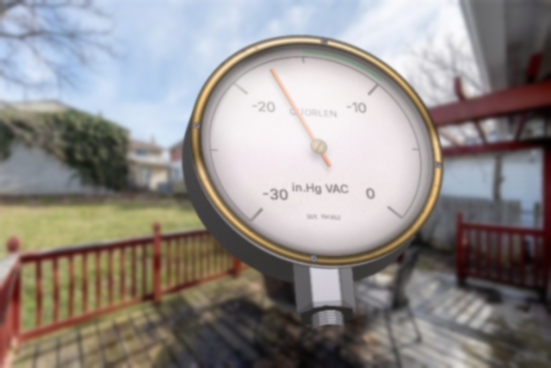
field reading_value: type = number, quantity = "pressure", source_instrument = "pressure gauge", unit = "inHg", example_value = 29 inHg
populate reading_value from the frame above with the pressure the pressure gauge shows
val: -17.5 inHg
